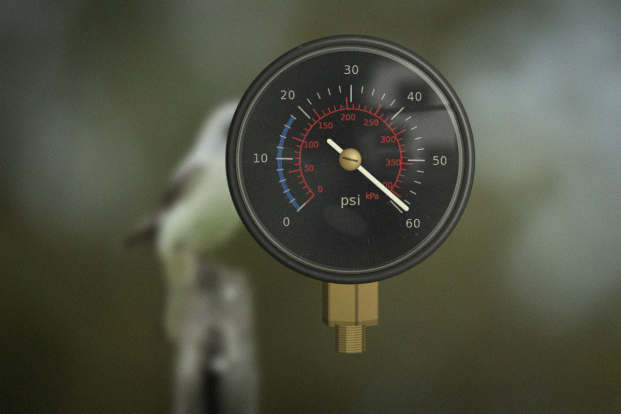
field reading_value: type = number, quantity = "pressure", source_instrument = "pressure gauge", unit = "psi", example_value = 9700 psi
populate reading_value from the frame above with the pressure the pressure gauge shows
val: 59 psi
